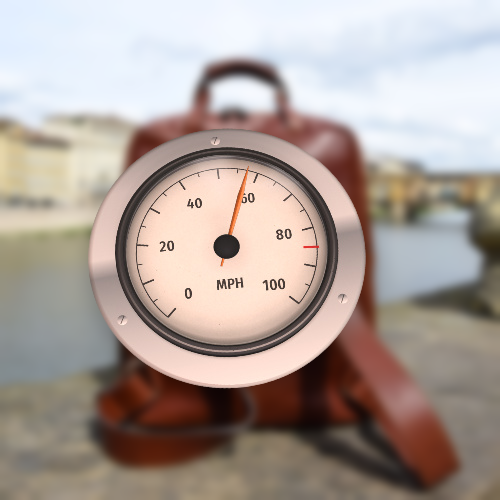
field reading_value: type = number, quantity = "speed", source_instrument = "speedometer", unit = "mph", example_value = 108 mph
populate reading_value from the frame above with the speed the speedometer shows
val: 57.5 mph
